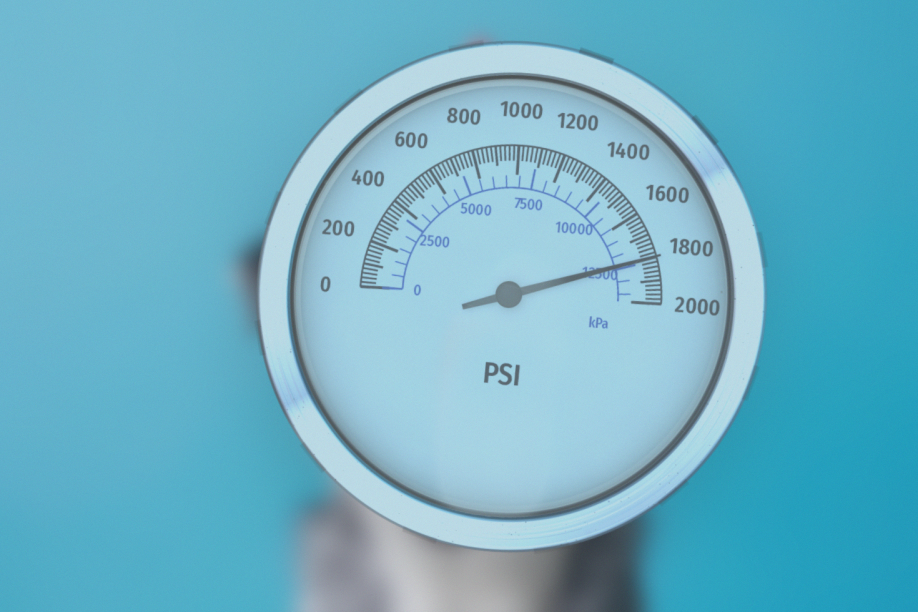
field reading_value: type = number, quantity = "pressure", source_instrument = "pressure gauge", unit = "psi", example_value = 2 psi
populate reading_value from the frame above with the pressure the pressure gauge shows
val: 1800 psi
